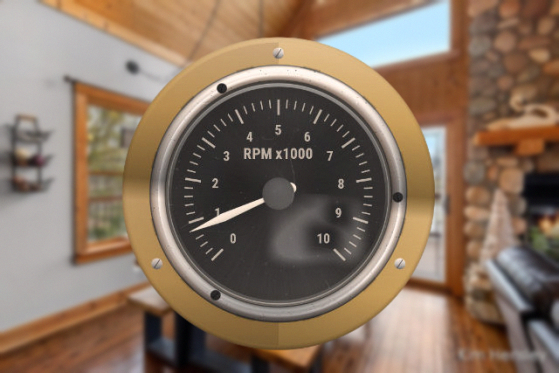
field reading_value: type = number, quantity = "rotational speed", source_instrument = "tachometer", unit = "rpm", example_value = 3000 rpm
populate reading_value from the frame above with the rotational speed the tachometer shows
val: 800 rpm
